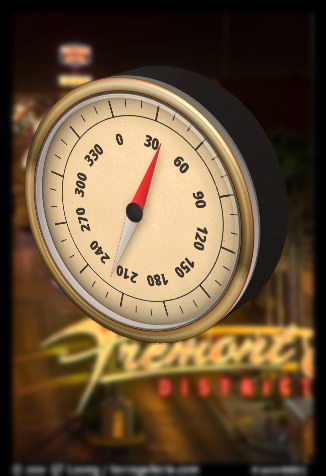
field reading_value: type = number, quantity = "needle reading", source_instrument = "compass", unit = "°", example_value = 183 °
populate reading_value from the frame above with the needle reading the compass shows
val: 40 °
